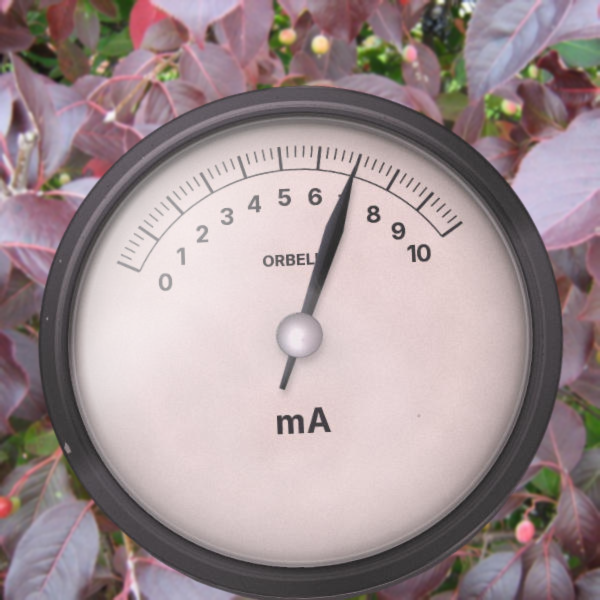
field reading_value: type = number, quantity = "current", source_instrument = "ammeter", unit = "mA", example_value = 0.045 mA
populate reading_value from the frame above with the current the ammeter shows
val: 7 mA
